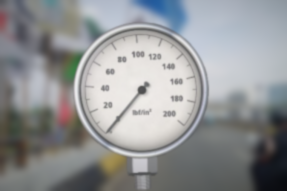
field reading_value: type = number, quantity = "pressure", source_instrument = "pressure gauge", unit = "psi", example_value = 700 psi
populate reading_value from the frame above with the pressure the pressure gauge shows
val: 0 psi
